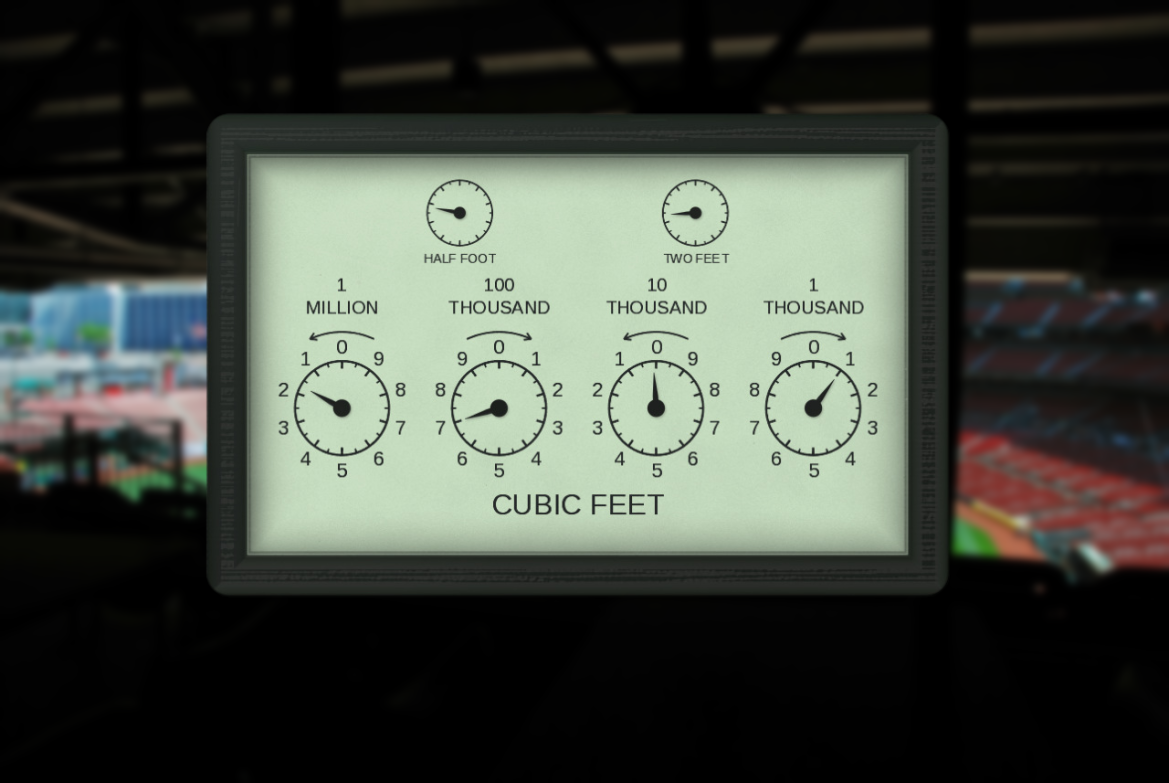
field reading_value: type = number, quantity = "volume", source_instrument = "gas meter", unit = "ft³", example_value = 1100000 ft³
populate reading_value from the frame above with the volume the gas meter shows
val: 170100 ft³
